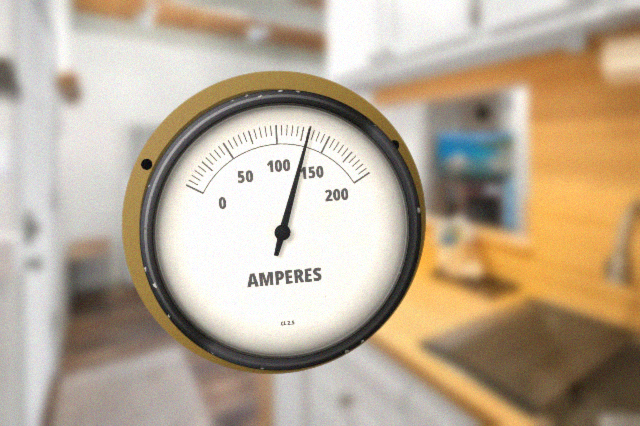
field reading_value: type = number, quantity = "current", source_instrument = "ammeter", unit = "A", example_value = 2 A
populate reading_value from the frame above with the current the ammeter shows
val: 130 A
